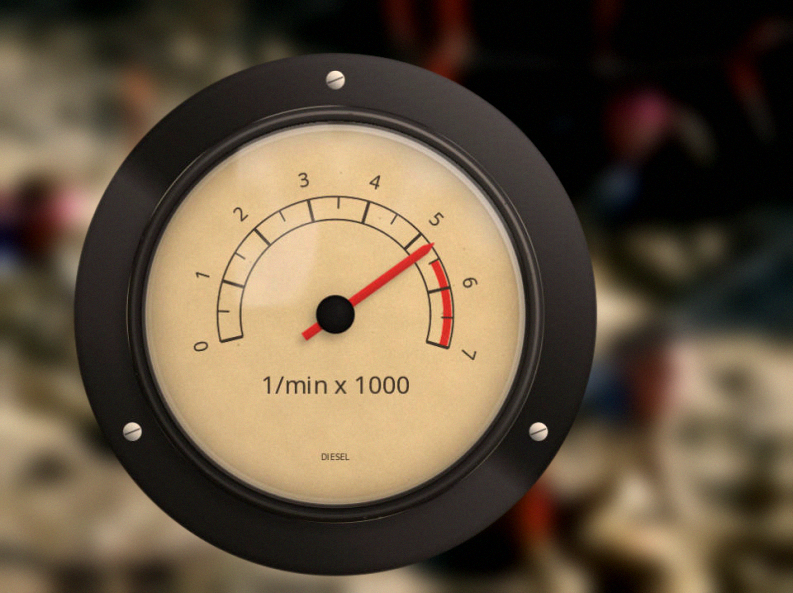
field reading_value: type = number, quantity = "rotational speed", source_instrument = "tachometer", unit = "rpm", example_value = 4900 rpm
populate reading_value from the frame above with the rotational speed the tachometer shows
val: 5250 rpm
